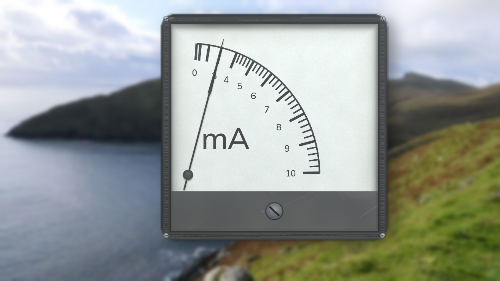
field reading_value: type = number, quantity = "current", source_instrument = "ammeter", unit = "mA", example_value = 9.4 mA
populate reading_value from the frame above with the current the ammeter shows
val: 3 mA
